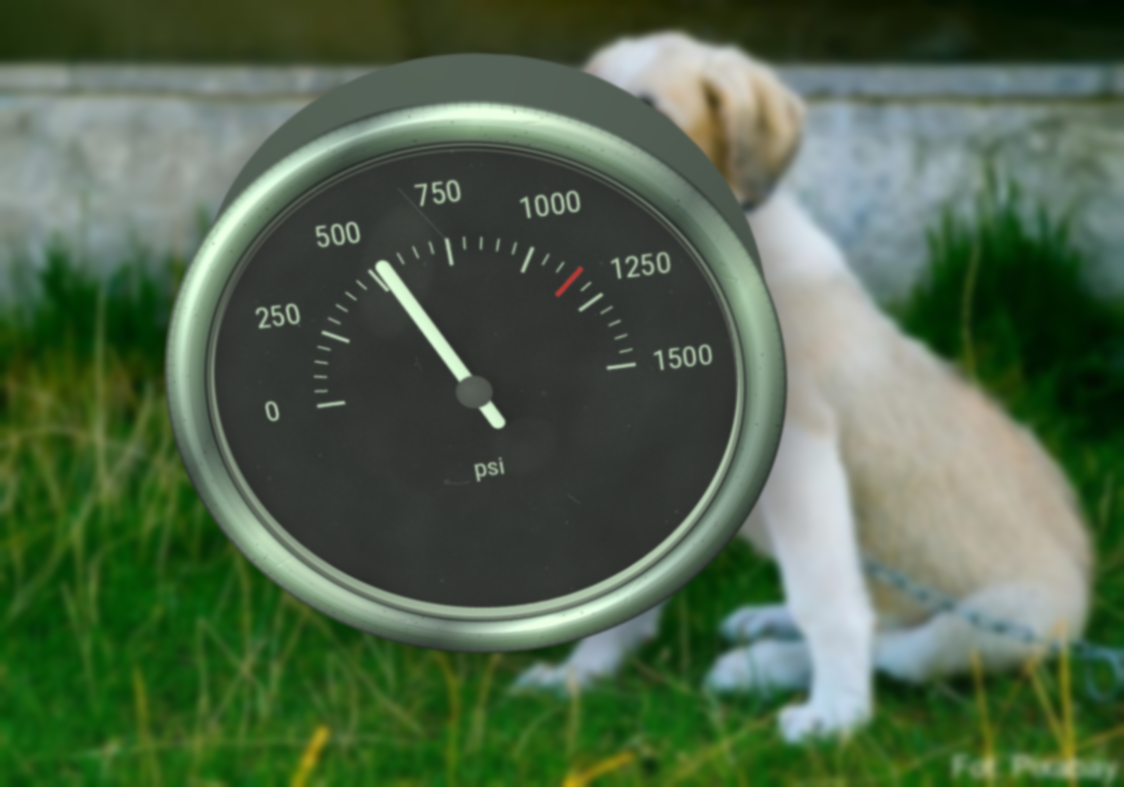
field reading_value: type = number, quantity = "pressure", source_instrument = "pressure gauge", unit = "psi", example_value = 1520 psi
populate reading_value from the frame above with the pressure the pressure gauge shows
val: 550 psi
